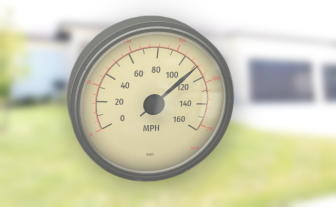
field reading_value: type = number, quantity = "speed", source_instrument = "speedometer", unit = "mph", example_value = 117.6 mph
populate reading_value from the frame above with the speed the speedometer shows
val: 110 mph
